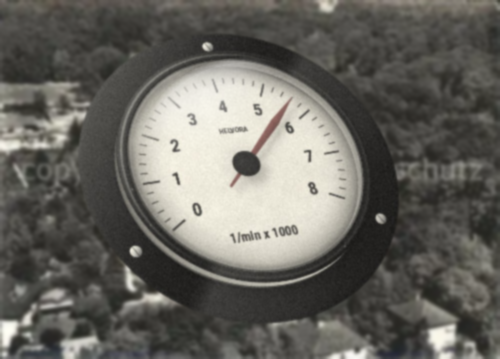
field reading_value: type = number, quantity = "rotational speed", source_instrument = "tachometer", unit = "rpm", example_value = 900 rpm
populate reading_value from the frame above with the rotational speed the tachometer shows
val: 5600 rpm
